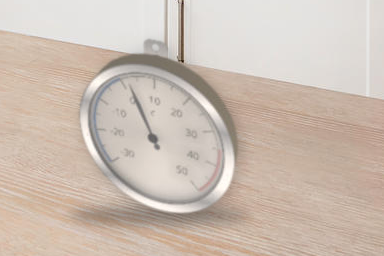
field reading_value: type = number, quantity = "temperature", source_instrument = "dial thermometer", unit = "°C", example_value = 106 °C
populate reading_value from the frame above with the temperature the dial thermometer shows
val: 2.5 °C
